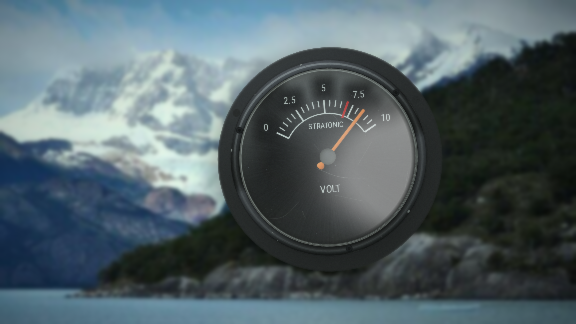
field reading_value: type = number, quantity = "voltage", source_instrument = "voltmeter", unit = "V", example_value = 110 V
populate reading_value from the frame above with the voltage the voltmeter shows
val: 8.5 V
